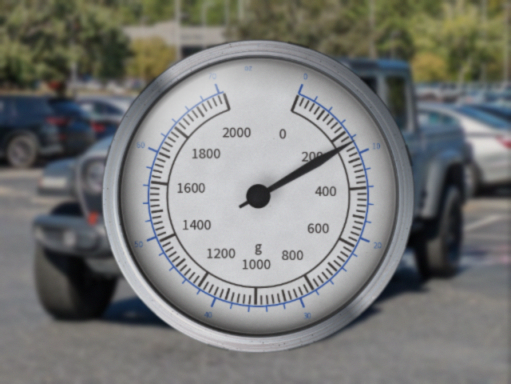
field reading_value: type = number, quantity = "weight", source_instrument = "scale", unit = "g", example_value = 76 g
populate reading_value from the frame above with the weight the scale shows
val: 240 g
